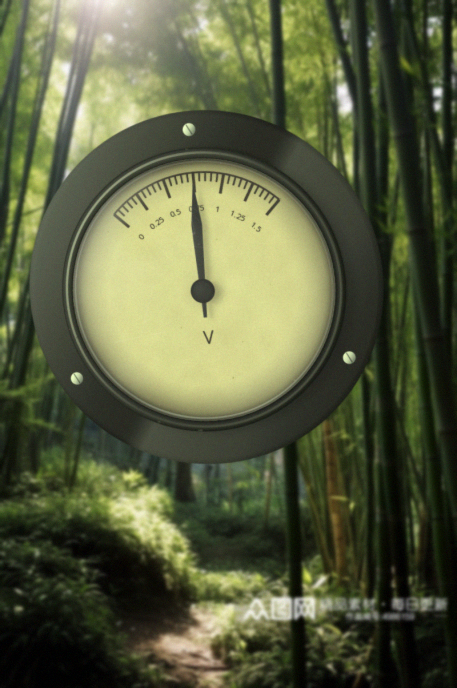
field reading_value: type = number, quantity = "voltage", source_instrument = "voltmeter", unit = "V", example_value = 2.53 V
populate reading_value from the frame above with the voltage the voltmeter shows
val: 0.75 V
